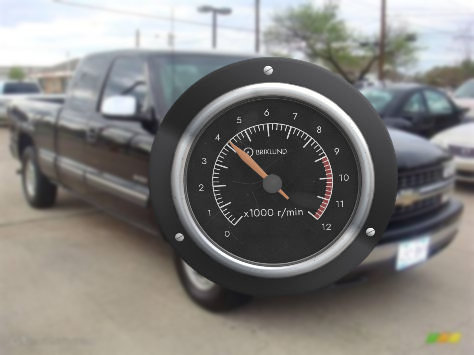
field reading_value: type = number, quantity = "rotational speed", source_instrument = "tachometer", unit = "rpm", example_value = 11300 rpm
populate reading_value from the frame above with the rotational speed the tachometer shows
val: 4200 rpm
